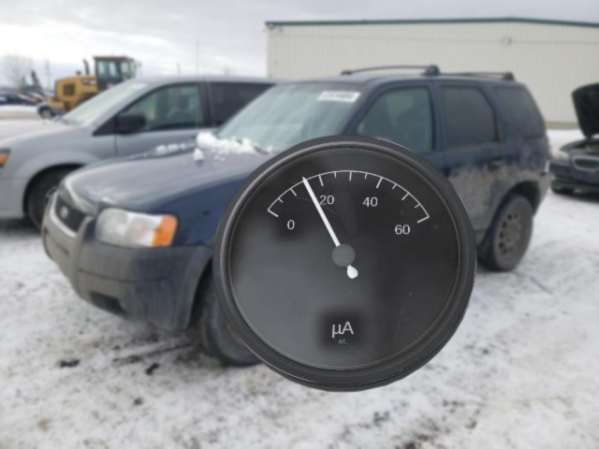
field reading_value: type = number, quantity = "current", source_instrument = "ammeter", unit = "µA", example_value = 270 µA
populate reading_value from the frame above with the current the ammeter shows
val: 15 µA
